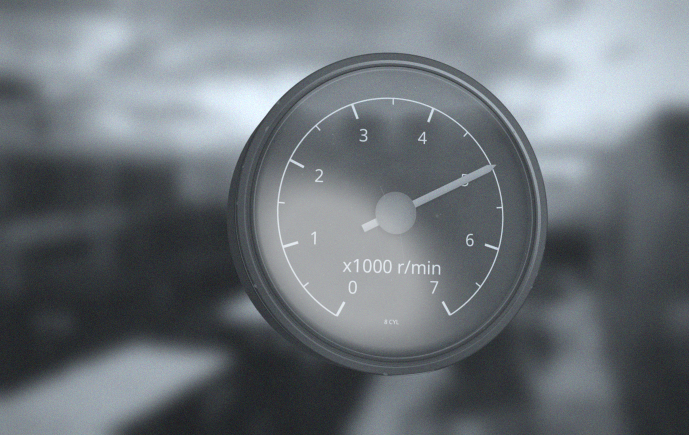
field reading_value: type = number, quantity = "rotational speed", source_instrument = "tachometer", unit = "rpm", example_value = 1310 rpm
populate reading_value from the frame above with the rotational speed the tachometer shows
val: 5000 rpm
